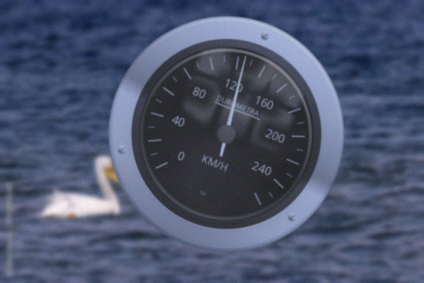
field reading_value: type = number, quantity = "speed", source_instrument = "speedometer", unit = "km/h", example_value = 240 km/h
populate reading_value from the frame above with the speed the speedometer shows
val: 125 km/h
